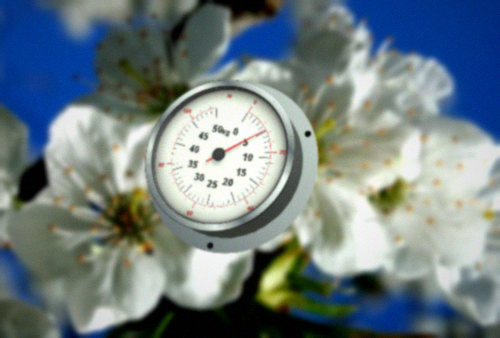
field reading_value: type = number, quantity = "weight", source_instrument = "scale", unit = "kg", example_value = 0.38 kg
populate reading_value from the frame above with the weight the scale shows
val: 5 kg
